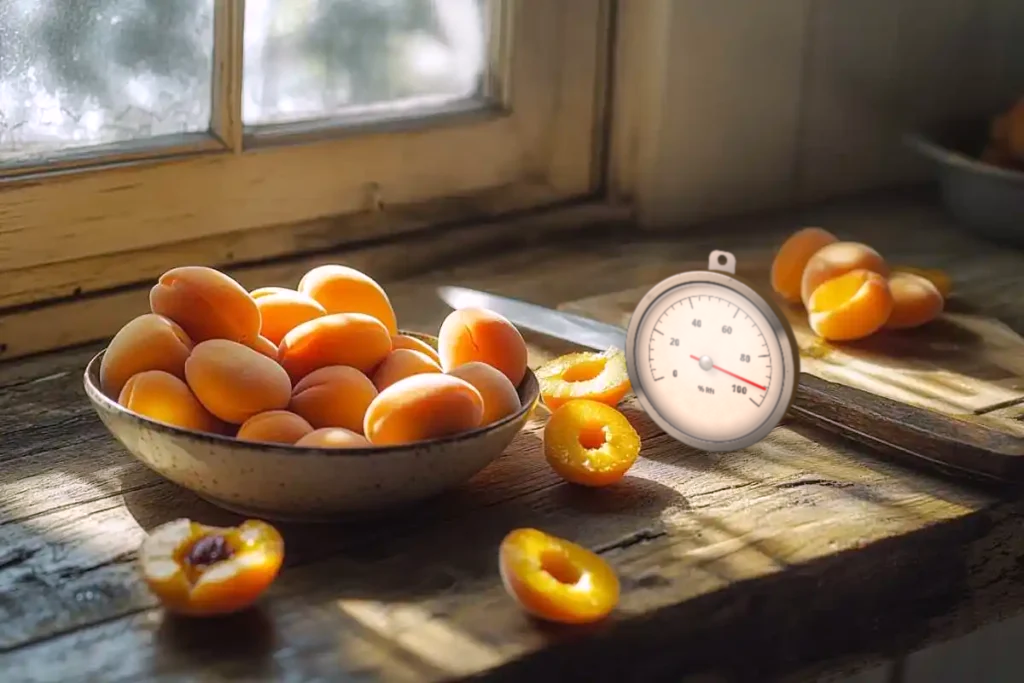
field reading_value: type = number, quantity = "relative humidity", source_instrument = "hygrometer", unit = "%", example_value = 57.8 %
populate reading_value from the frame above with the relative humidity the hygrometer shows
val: 92 %
